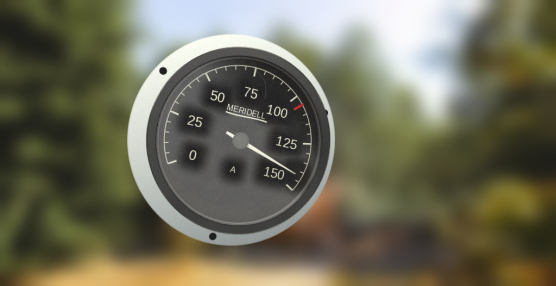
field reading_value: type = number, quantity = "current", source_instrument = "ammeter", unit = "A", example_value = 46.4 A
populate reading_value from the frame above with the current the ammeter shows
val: 142.5 A
